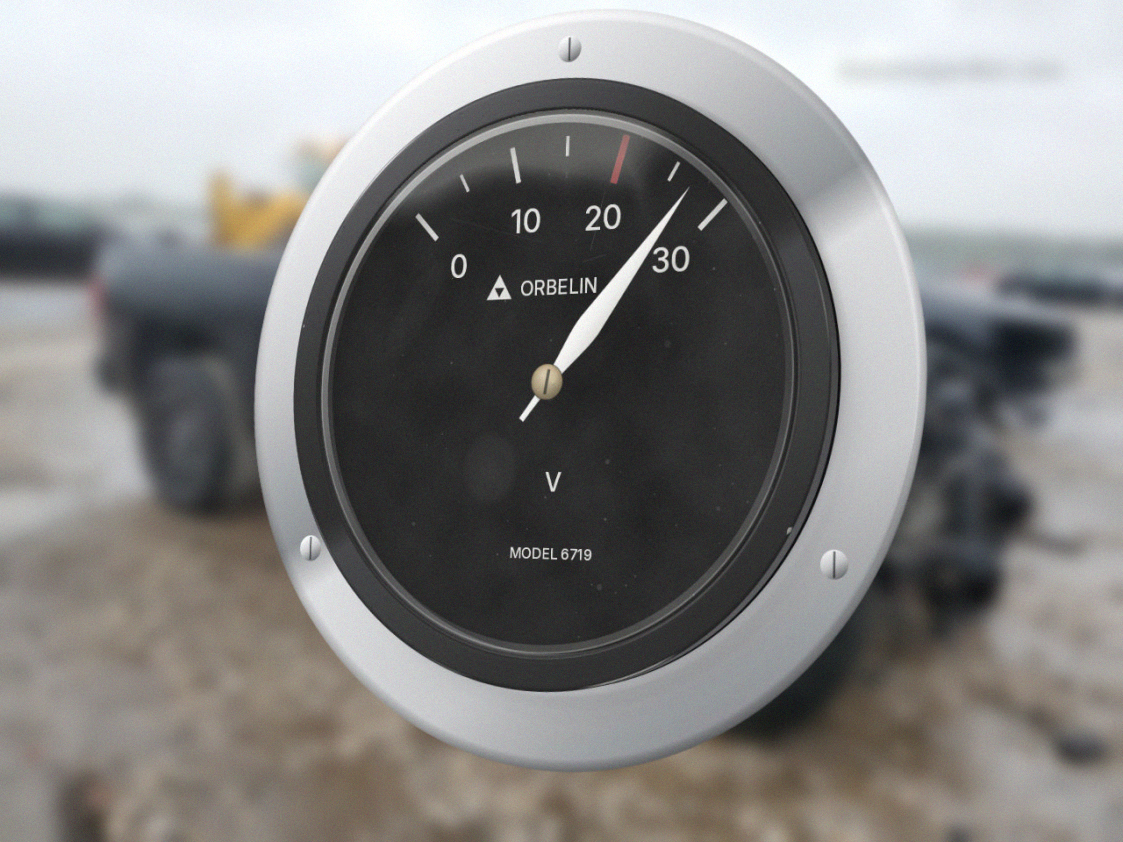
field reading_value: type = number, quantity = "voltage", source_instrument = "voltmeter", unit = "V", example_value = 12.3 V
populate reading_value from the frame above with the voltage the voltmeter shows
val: 27.5 V
